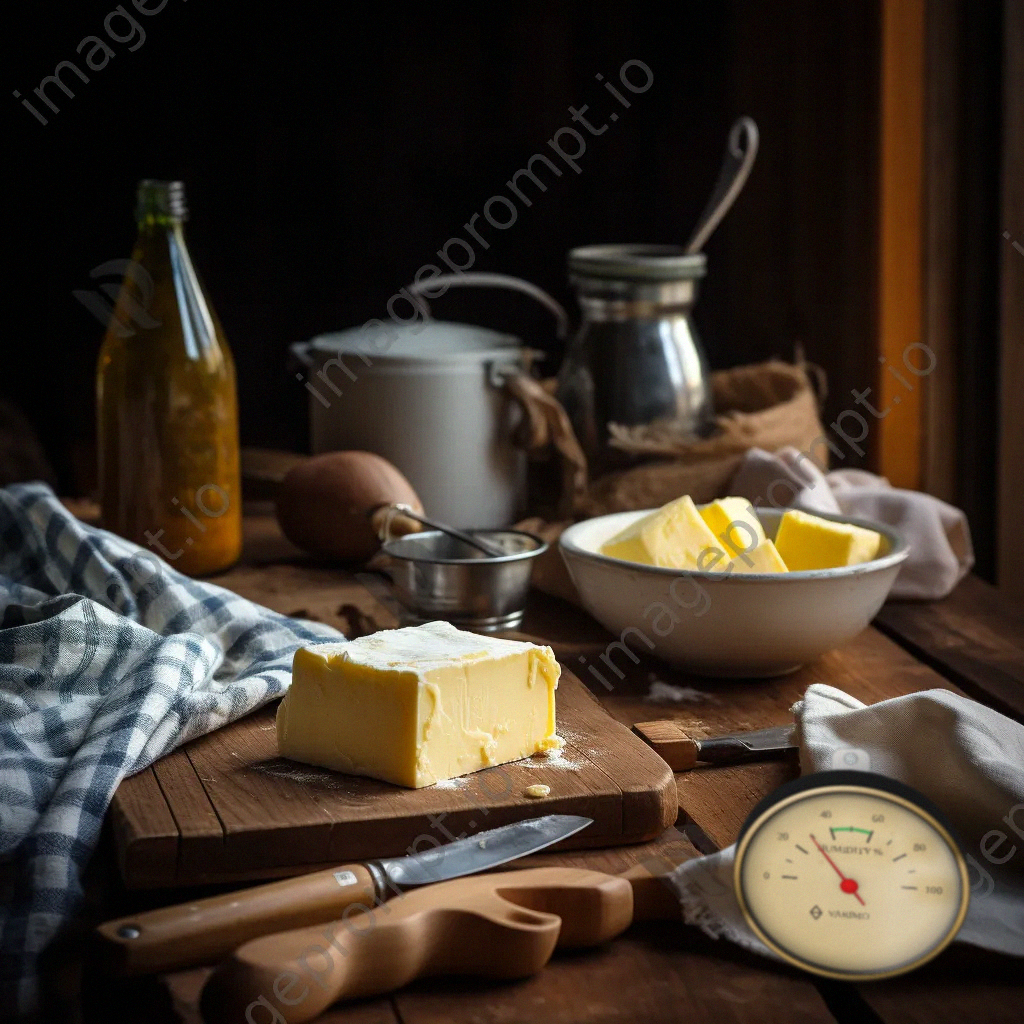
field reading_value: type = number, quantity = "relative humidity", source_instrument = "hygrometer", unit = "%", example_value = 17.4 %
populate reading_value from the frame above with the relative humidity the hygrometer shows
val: 30 %
